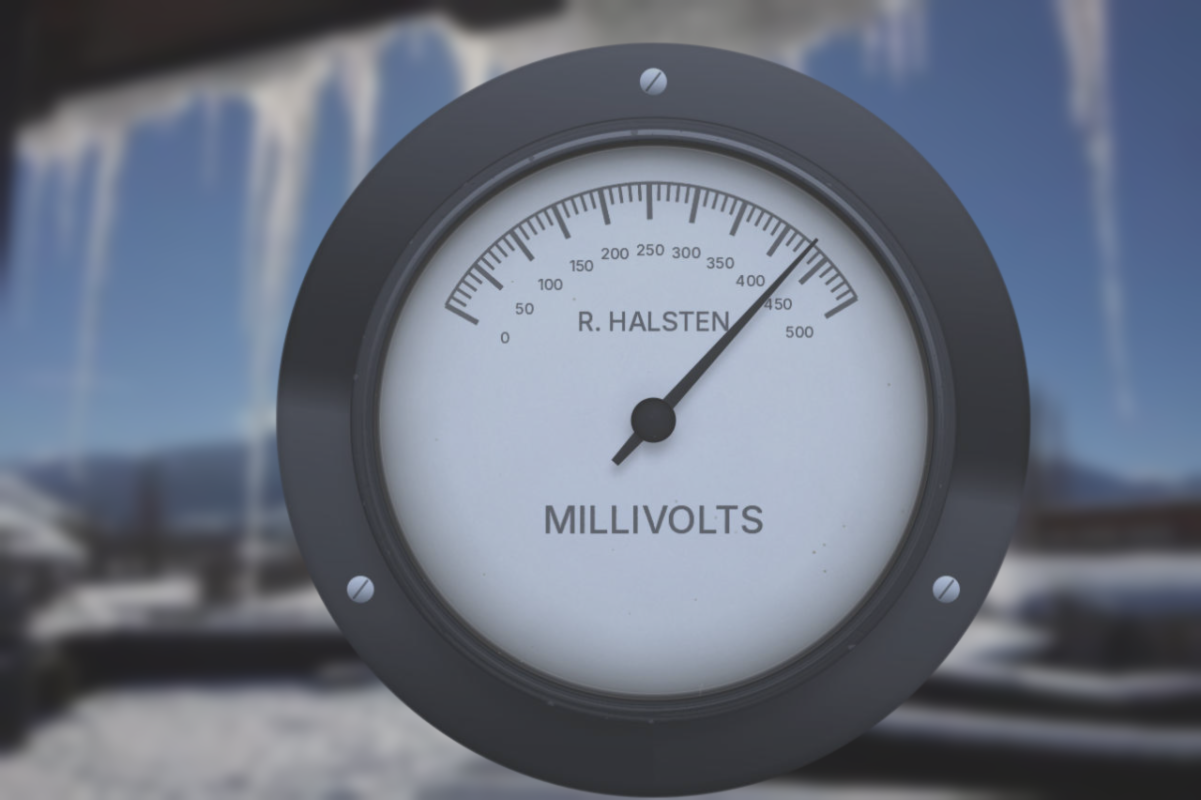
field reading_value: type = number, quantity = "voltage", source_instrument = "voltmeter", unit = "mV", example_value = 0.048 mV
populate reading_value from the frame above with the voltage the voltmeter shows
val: 430 mV
